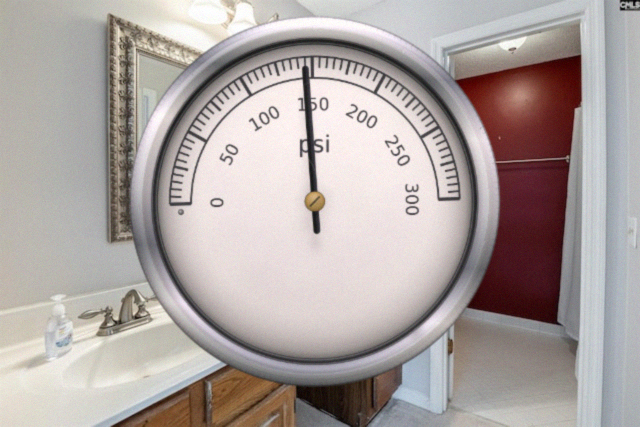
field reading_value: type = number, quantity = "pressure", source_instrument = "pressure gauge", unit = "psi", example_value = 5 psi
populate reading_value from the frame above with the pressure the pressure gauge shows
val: 145 psi
